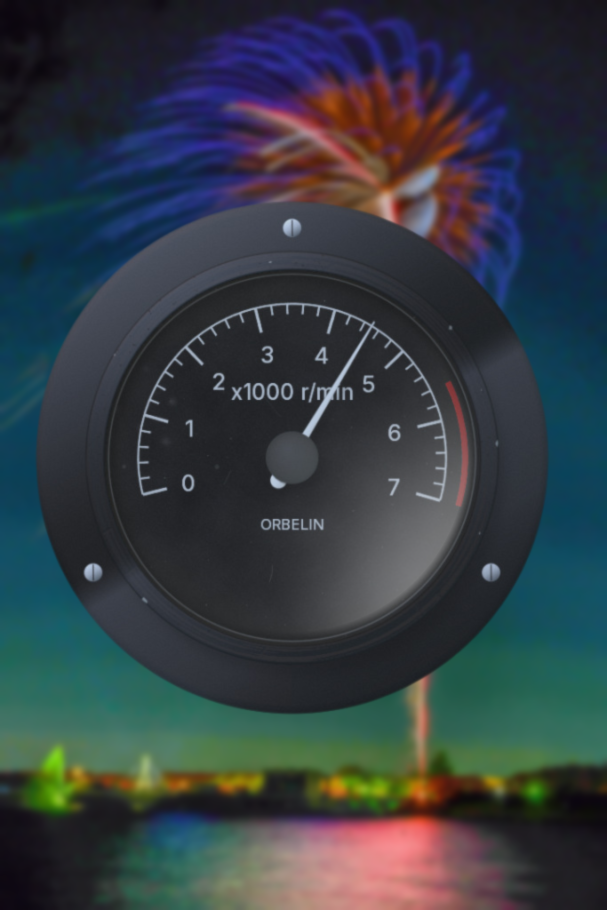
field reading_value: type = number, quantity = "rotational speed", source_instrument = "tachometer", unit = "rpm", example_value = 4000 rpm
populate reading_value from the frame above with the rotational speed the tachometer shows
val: 4500 rpm
